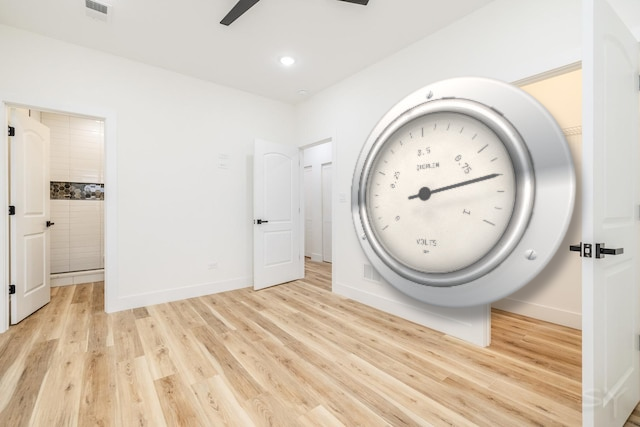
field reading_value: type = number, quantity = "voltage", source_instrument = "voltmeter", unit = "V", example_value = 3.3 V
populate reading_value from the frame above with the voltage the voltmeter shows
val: 0.85 V
